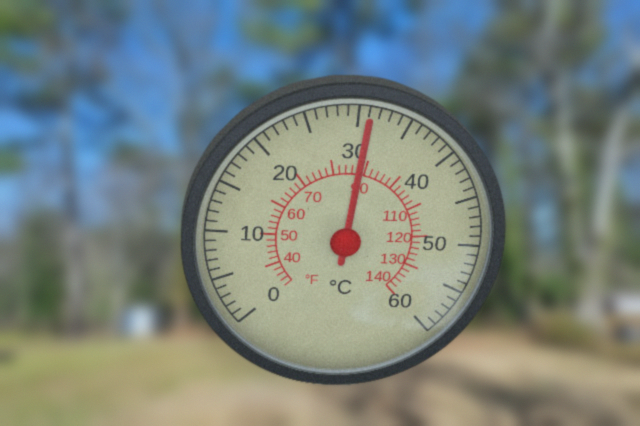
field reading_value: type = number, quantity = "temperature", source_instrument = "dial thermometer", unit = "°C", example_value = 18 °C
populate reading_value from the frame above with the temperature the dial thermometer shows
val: 31 °C
